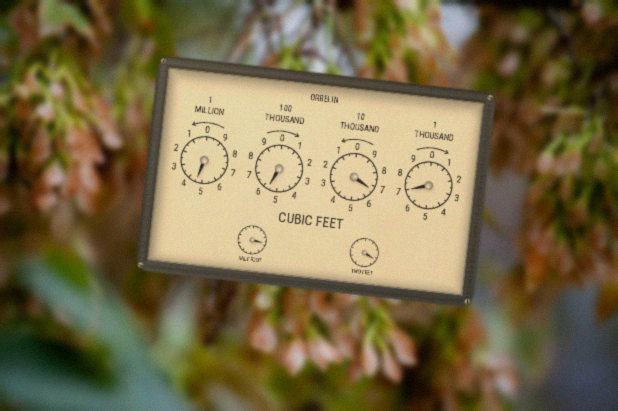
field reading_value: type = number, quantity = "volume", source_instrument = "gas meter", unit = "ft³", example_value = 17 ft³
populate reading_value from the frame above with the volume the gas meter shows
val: 456700 ft³
